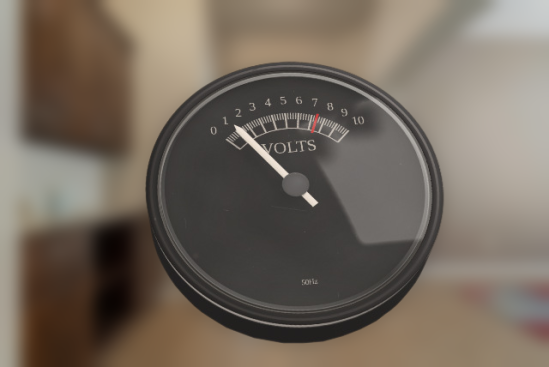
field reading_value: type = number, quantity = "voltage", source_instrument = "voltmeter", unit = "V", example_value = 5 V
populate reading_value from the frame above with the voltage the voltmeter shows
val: 1 V
